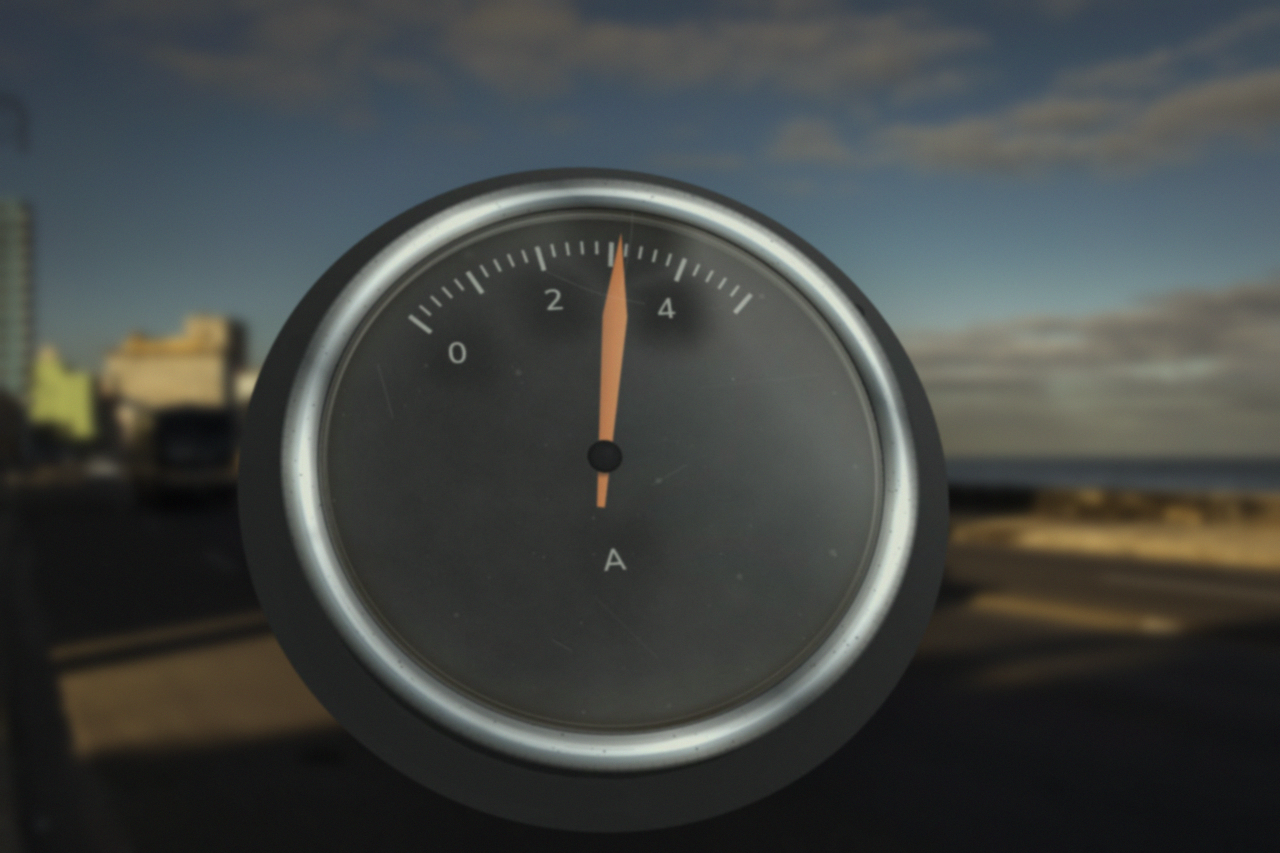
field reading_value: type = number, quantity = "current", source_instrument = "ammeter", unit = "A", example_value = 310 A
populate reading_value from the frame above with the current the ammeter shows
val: 3.1 A
